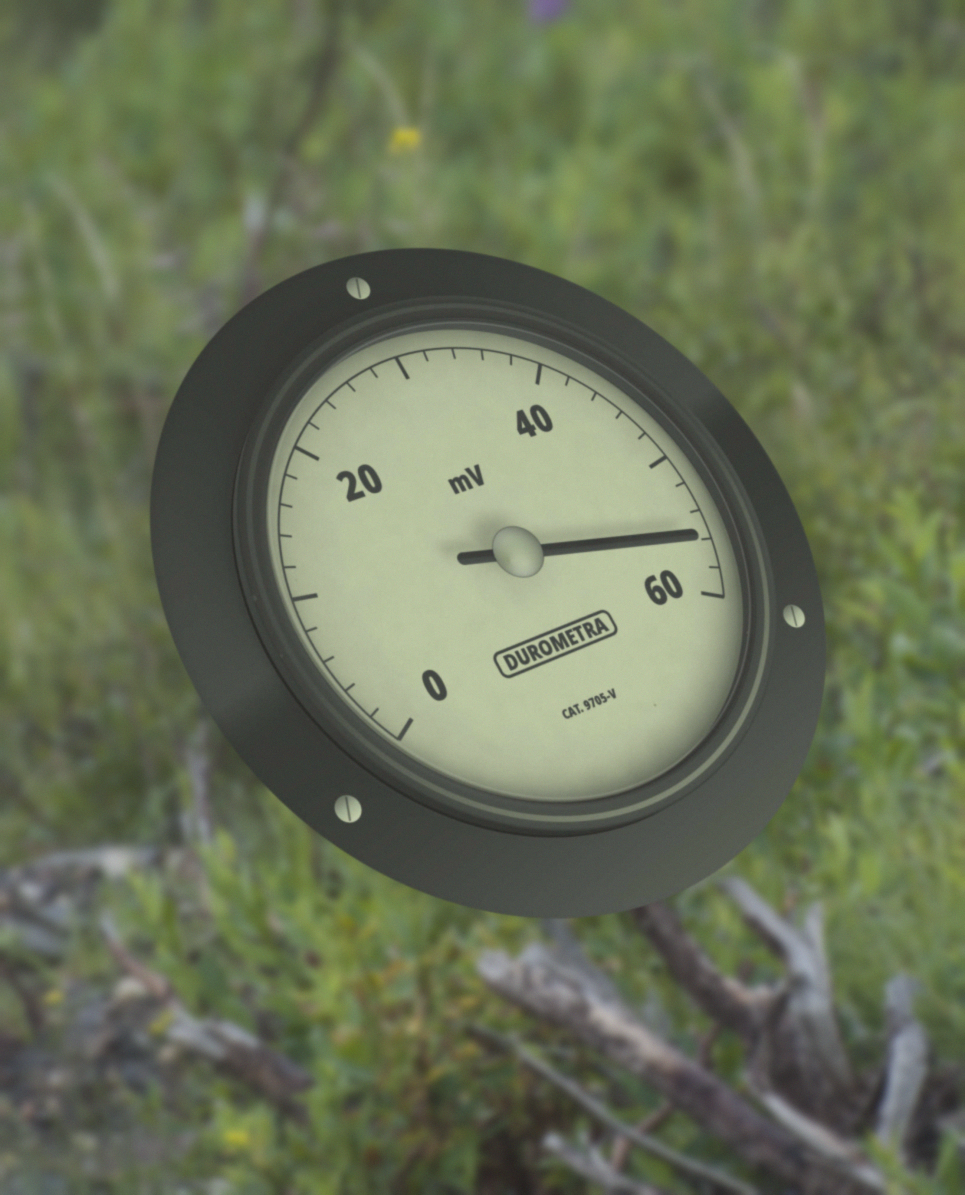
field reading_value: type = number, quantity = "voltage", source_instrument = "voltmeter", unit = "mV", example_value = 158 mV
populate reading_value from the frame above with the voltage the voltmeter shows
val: 56 mV
